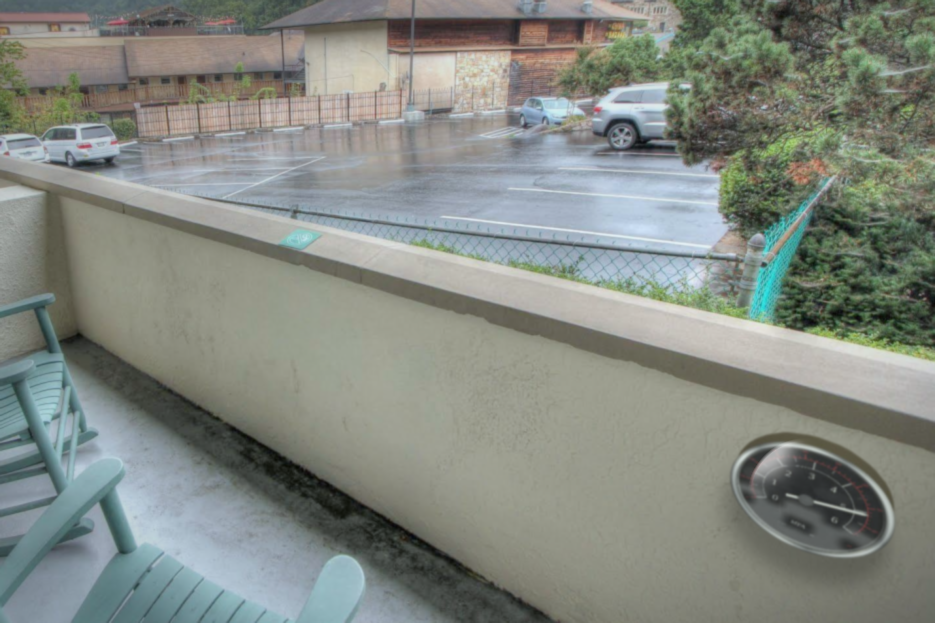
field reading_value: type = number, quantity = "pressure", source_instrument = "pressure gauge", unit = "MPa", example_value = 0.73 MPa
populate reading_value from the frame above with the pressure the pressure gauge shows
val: 5 MPa
